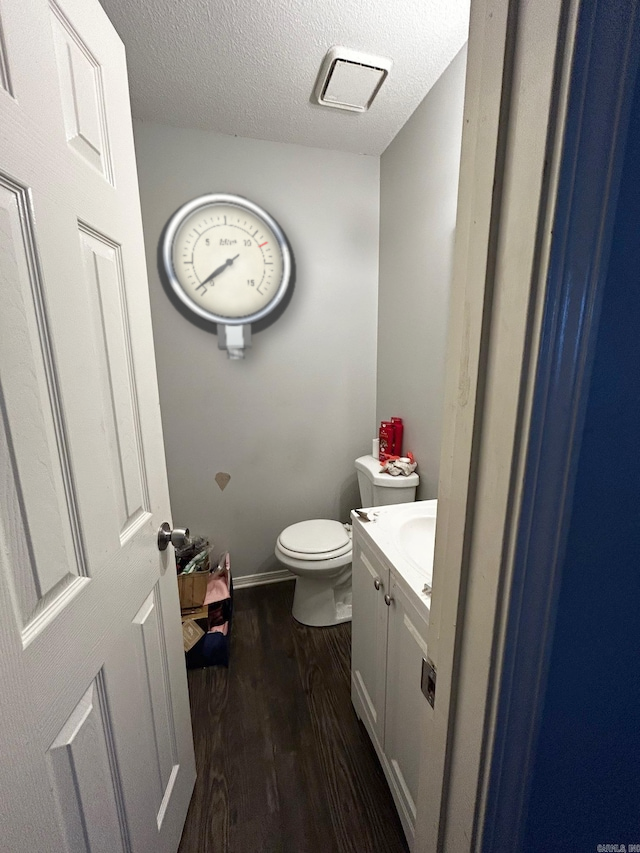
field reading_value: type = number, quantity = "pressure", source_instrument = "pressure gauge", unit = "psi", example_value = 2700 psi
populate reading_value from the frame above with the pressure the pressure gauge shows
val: 0.5 psi
